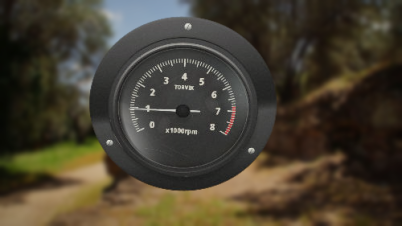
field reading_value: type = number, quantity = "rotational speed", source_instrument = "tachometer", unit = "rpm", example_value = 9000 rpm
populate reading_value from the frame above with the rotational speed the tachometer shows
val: 1000 rpm
